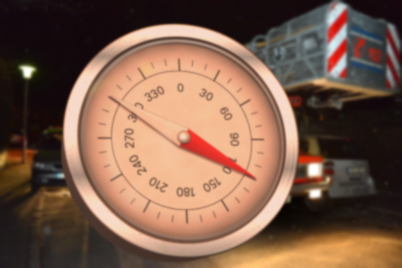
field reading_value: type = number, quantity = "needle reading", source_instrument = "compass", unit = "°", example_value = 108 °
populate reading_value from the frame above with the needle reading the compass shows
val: 120 °
